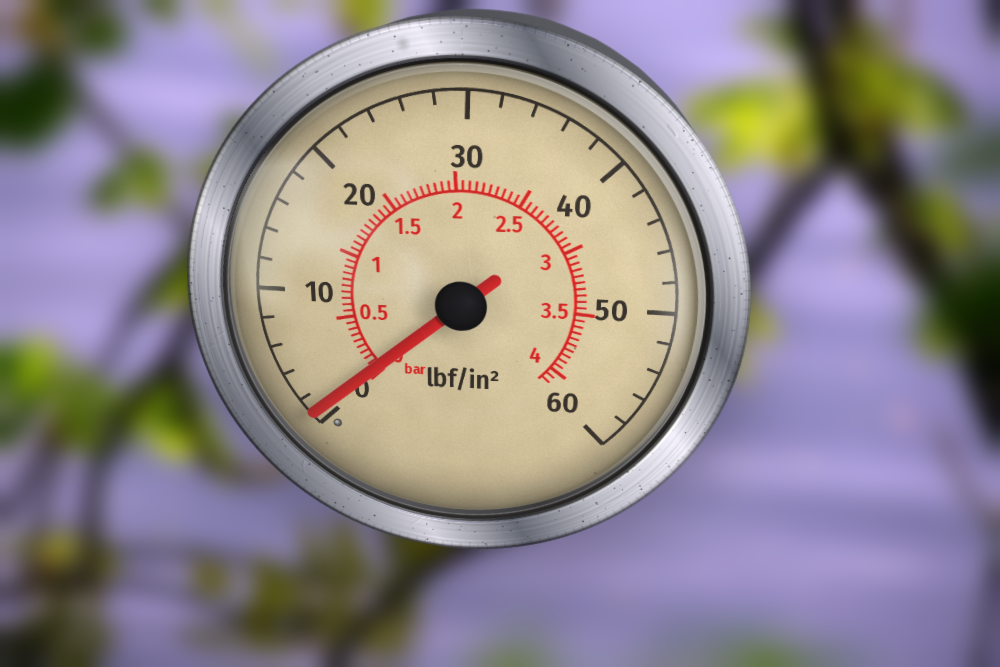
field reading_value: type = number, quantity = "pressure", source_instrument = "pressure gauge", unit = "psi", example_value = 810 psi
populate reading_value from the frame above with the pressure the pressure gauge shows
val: 1 psi
